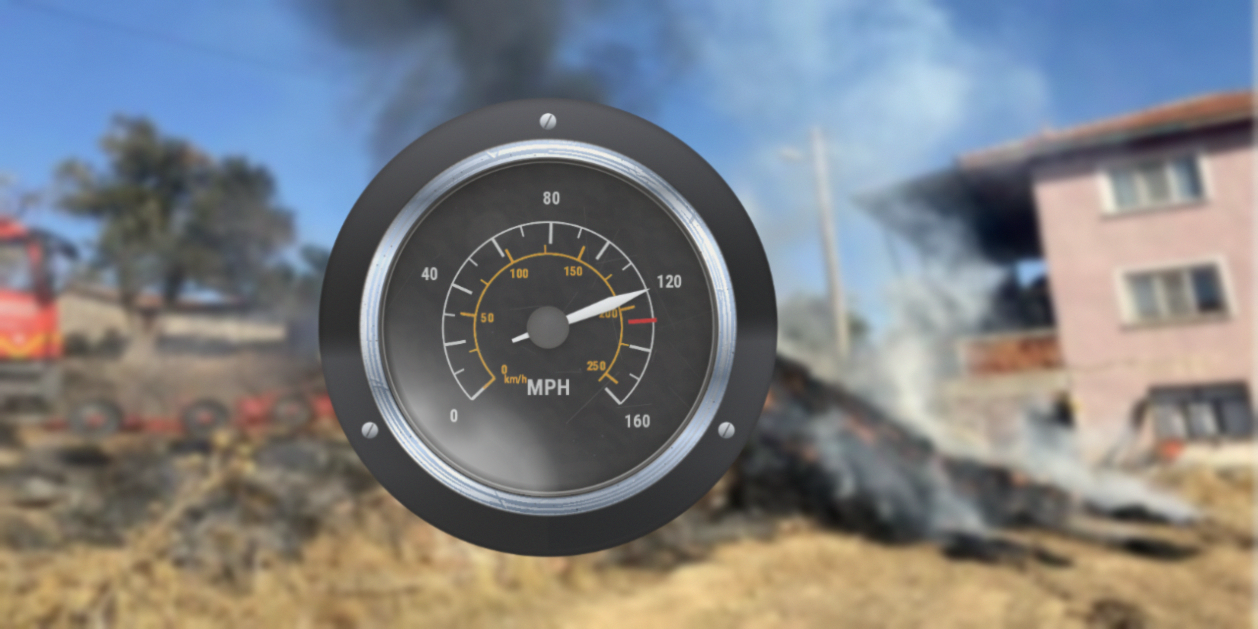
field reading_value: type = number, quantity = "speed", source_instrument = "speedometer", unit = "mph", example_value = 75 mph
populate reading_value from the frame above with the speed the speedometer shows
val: 120 mph
